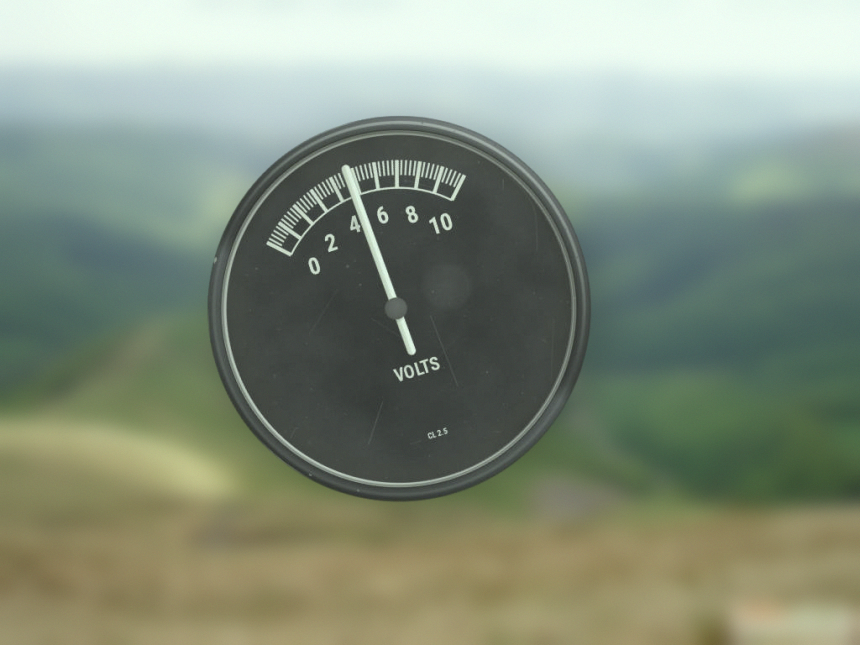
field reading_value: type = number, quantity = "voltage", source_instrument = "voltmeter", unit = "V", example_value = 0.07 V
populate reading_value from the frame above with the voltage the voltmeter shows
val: 4.8 V
